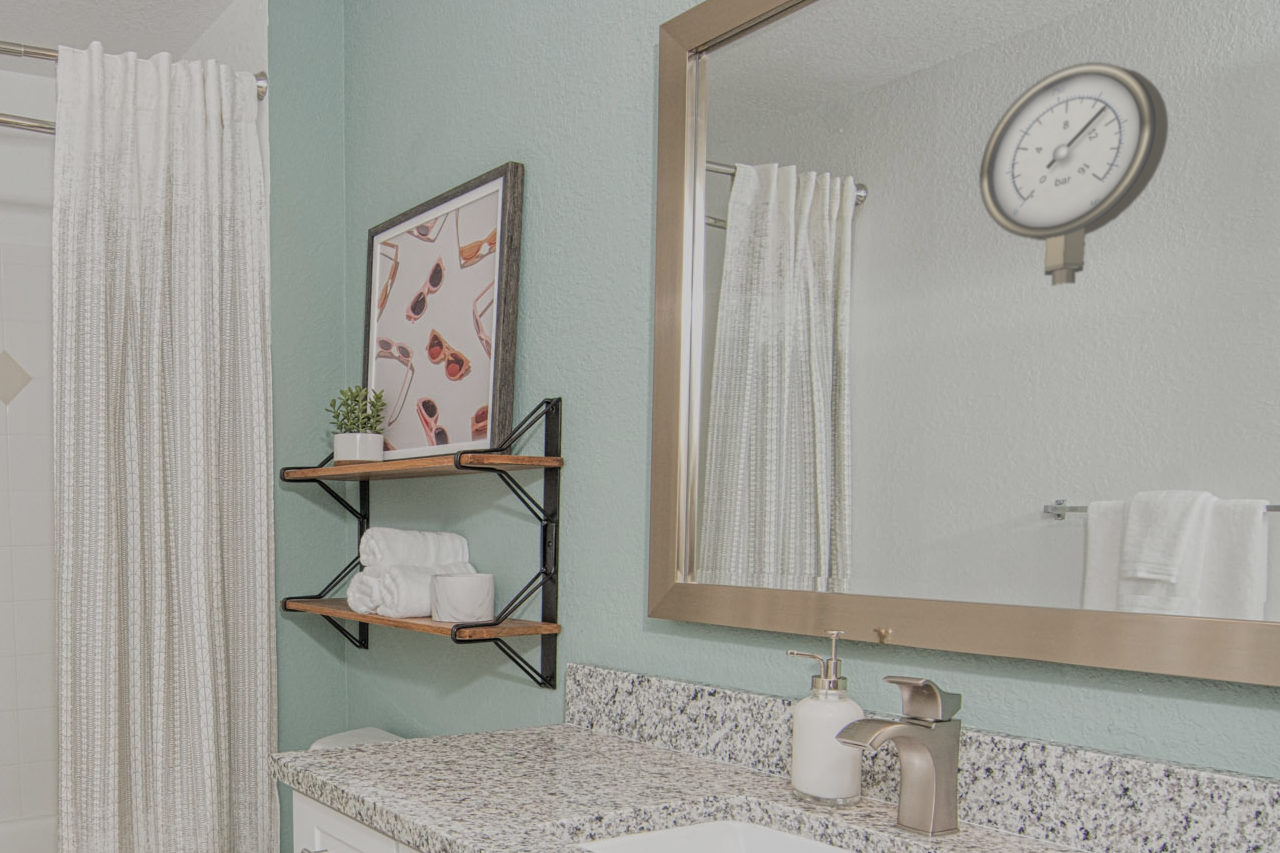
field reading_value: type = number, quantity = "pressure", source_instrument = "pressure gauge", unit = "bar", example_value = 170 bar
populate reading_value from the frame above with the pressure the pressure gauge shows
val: 11 bar
